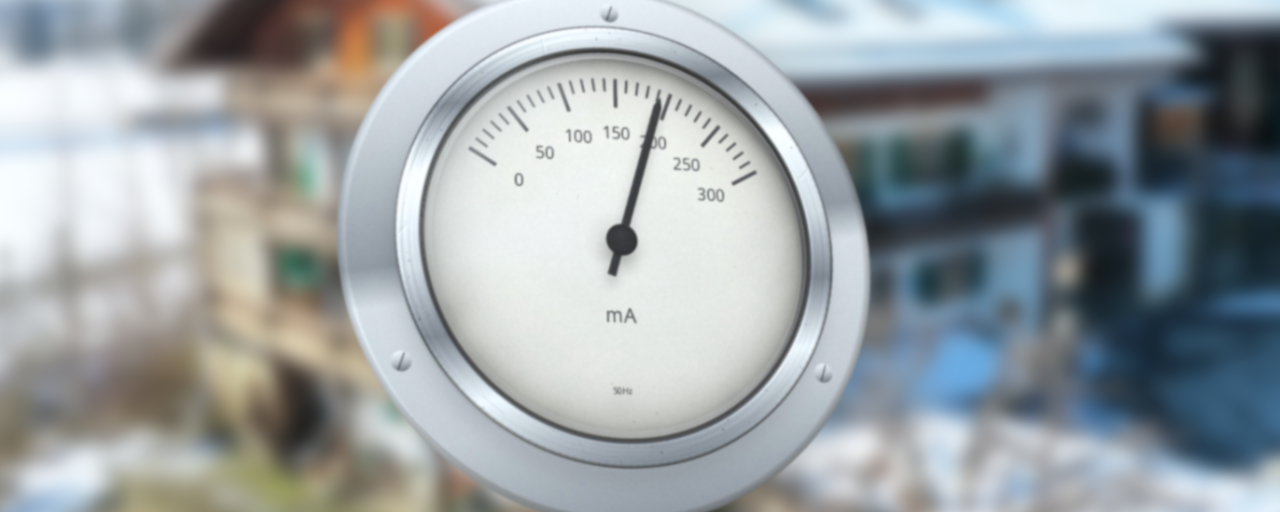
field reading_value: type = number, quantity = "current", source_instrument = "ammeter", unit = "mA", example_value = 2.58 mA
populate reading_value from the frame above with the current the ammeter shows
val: 190 mA
